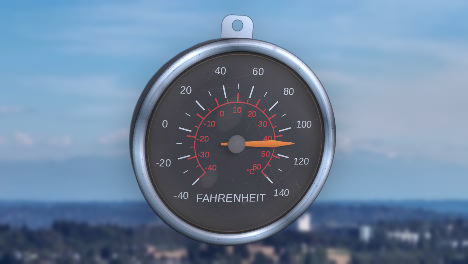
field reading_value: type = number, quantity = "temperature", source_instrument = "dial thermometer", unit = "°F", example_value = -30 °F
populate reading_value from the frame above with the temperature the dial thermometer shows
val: 110 °F
